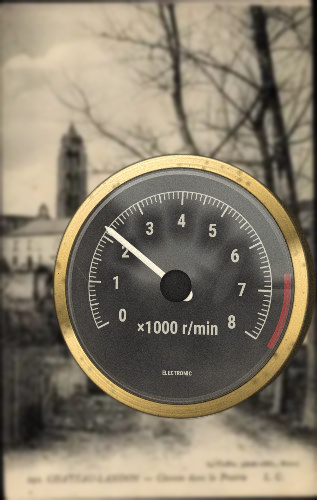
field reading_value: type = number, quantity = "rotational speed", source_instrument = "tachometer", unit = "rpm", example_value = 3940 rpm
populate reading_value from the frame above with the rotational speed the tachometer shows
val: 2200 rpm
